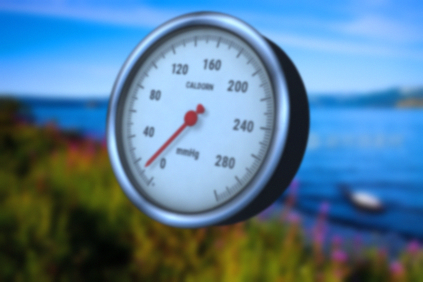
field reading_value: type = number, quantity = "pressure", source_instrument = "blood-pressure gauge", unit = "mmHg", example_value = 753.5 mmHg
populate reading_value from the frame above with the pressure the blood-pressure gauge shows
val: 10 mmHg
